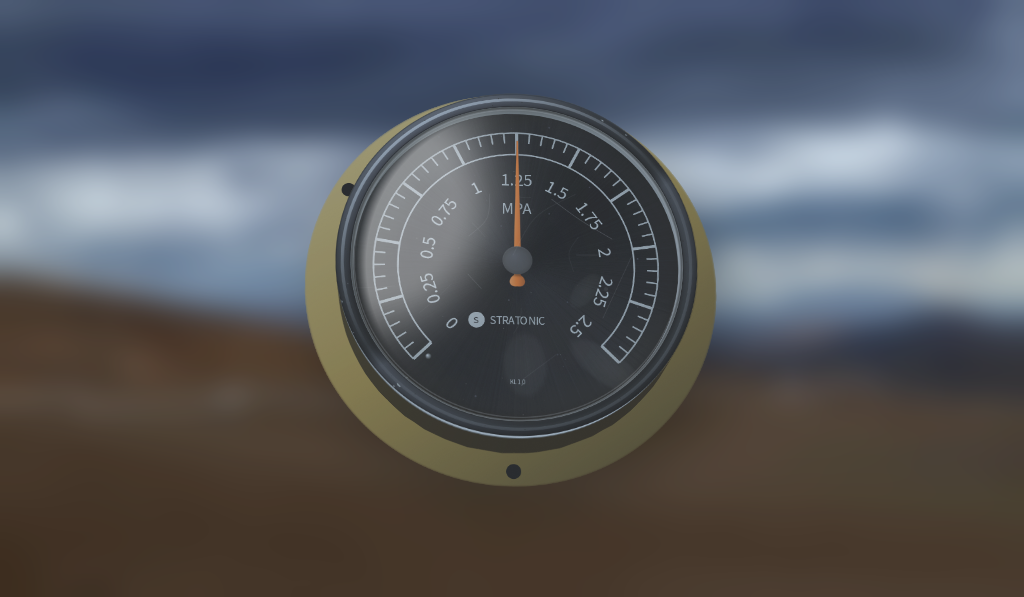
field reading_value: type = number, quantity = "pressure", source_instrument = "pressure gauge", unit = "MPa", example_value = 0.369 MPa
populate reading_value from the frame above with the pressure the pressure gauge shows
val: 1.25 MPa
